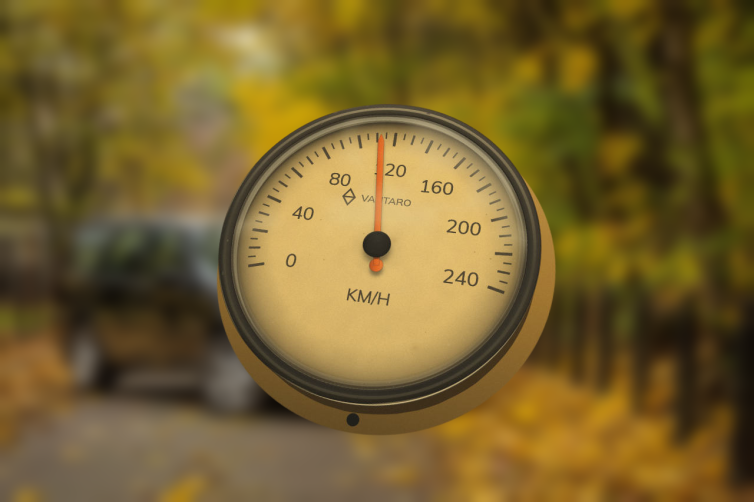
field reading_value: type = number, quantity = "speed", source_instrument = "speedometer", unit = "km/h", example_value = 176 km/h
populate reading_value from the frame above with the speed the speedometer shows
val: 112.5 km/h
